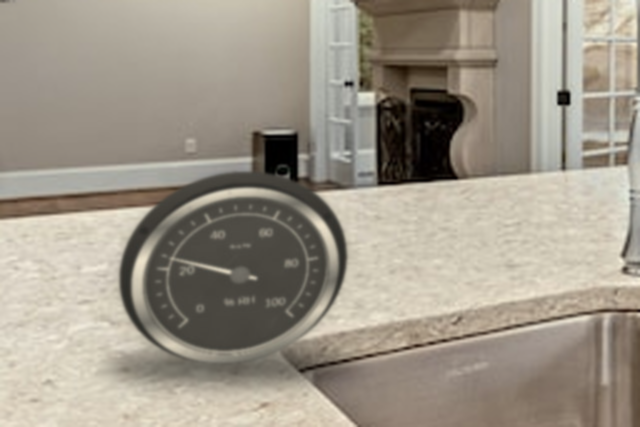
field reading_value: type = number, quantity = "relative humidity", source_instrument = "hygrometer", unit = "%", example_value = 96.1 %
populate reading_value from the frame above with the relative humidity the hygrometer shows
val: 24 %
